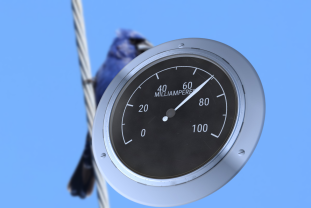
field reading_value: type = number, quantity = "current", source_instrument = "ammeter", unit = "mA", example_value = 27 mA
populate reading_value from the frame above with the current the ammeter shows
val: 70 mA
